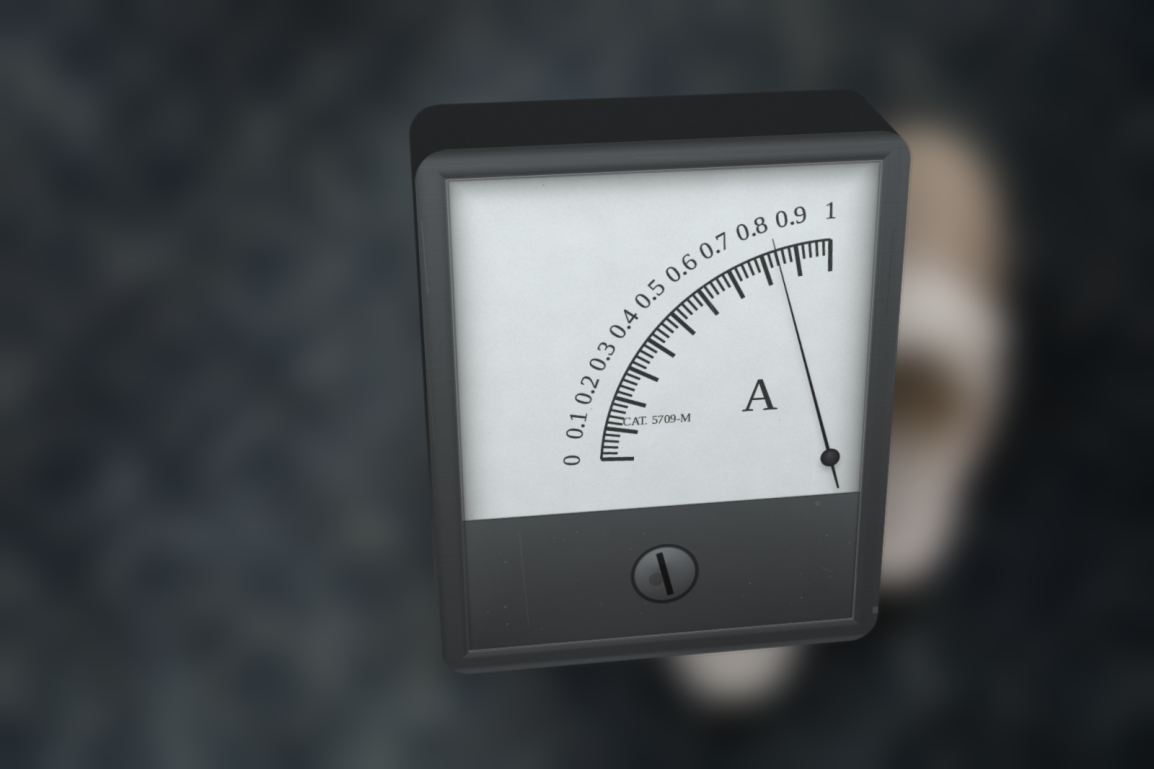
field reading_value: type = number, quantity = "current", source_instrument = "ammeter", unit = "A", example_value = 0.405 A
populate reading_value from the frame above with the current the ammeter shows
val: 0.84 A
